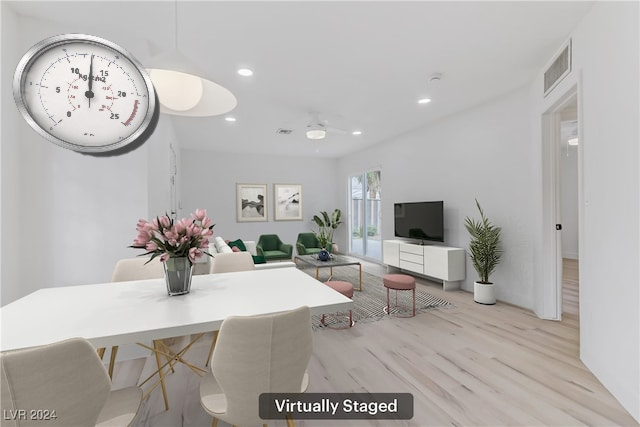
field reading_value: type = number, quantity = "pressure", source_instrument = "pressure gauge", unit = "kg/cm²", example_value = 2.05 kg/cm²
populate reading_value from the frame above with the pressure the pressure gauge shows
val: 13 kg/cm²
